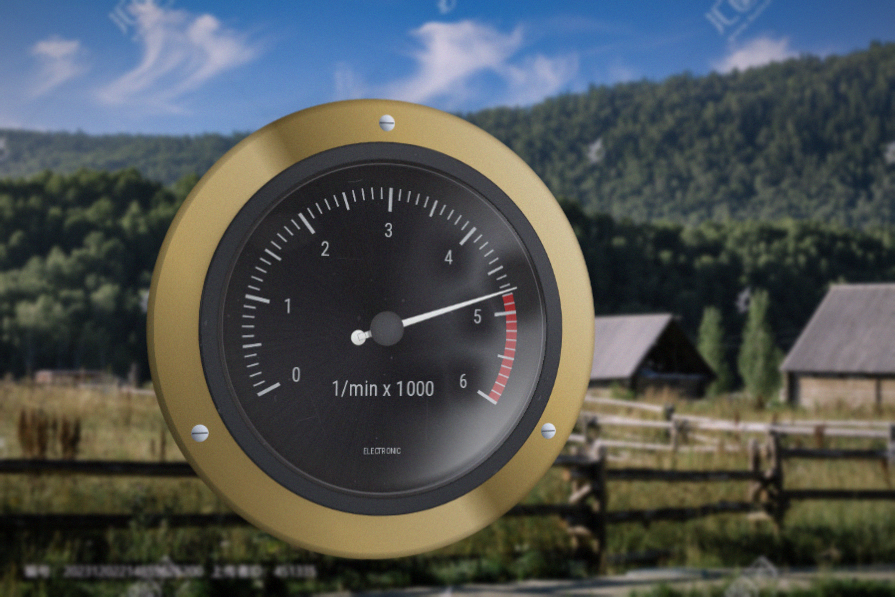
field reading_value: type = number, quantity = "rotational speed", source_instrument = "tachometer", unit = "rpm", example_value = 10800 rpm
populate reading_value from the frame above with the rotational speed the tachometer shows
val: 4750 rpm
